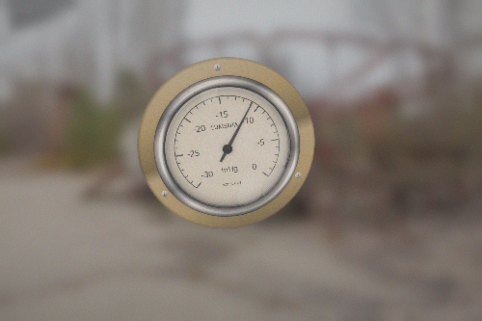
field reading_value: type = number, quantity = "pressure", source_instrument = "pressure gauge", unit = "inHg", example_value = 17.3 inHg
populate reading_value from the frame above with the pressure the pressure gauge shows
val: -11 inHg
